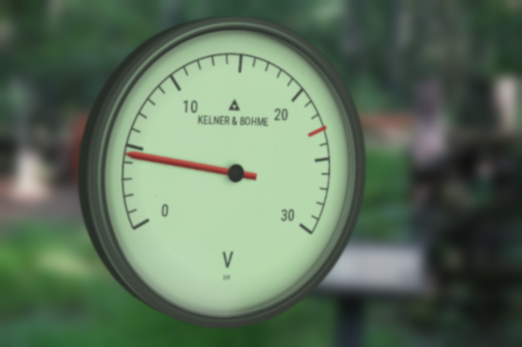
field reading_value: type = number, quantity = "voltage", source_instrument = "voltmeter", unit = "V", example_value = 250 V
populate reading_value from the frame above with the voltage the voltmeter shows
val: 4.5 V
